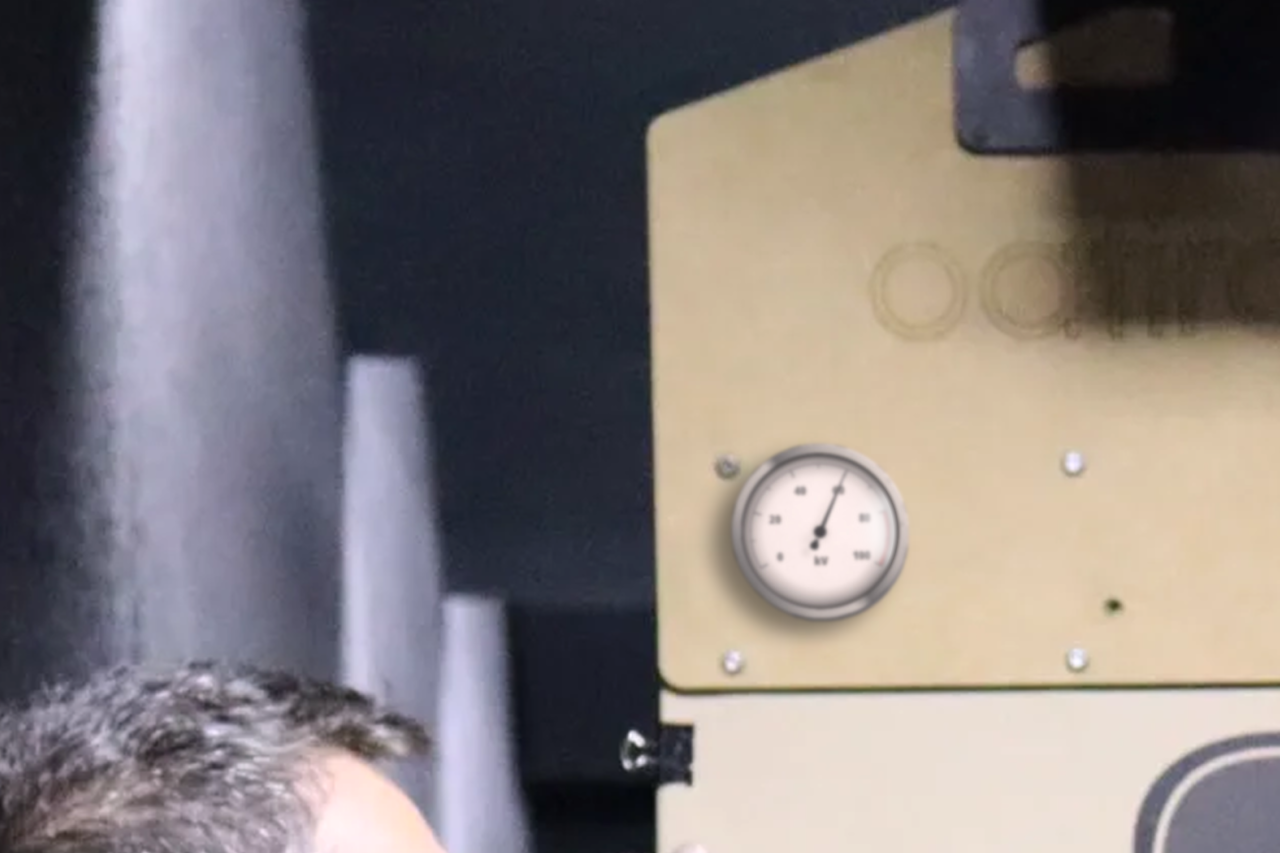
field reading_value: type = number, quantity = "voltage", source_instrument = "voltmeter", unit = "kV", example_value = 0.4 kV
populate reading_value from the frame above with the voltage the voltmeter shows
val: 60 kV
